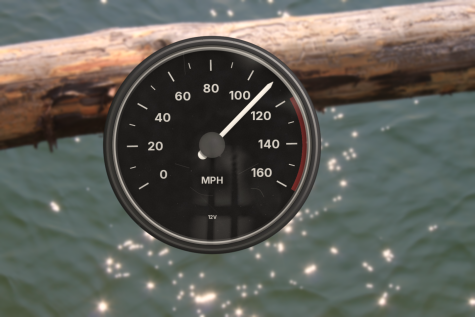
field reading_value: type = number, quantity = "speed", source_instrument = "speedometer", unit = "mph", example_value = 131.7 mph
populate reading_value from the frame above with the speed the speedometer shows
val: 110 mph
